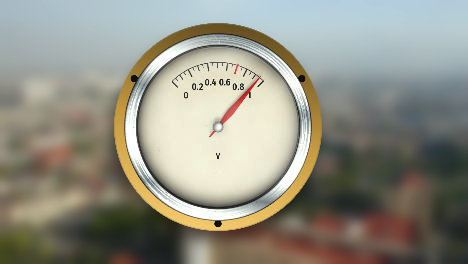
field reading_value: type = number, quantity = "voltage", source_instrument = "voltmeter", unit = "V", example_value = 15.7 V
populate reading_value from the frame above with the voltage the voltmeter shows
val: 0.95 V
